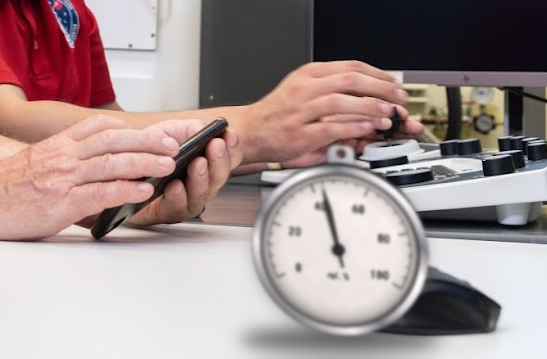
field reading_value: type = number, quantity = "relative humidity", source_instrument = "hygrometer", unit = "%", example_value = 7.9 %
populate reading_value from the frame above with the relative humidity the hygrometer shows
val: 44 %
